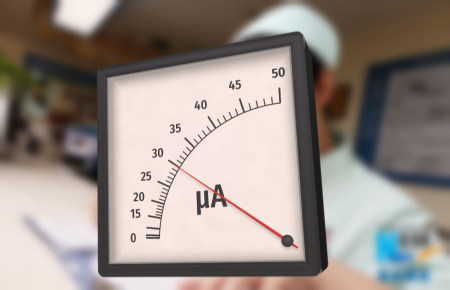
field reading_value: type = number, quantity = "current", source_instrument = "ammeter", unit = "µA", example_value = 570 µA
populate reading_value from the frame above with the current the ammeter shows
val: 30 µA
